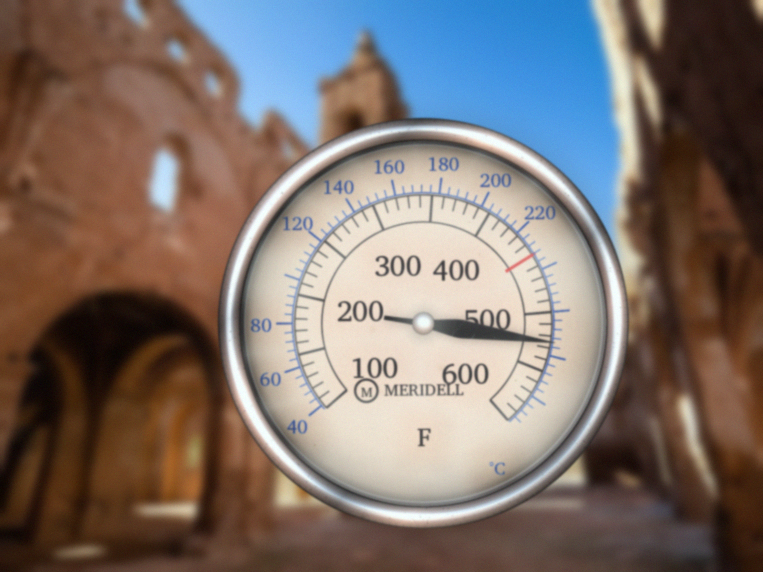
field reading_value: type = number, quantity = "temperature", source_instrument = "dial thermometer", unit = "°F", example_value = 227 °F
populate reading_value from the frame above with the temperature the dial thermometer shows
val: 525 °F
